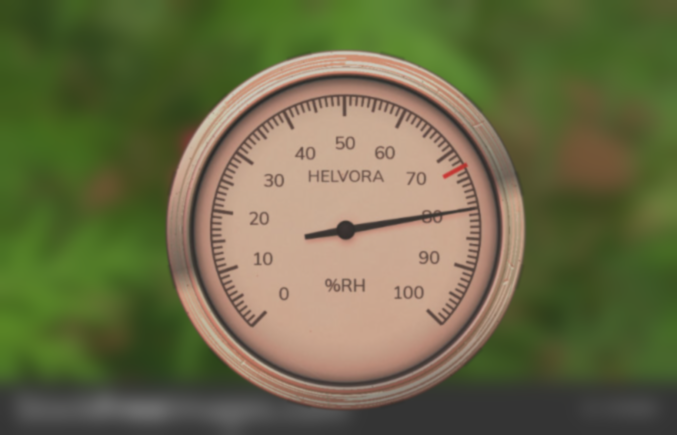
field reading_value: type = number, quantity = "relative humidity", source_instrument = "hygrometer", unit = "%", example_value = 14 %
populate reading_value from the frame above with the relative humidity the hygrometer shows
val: 80 %
